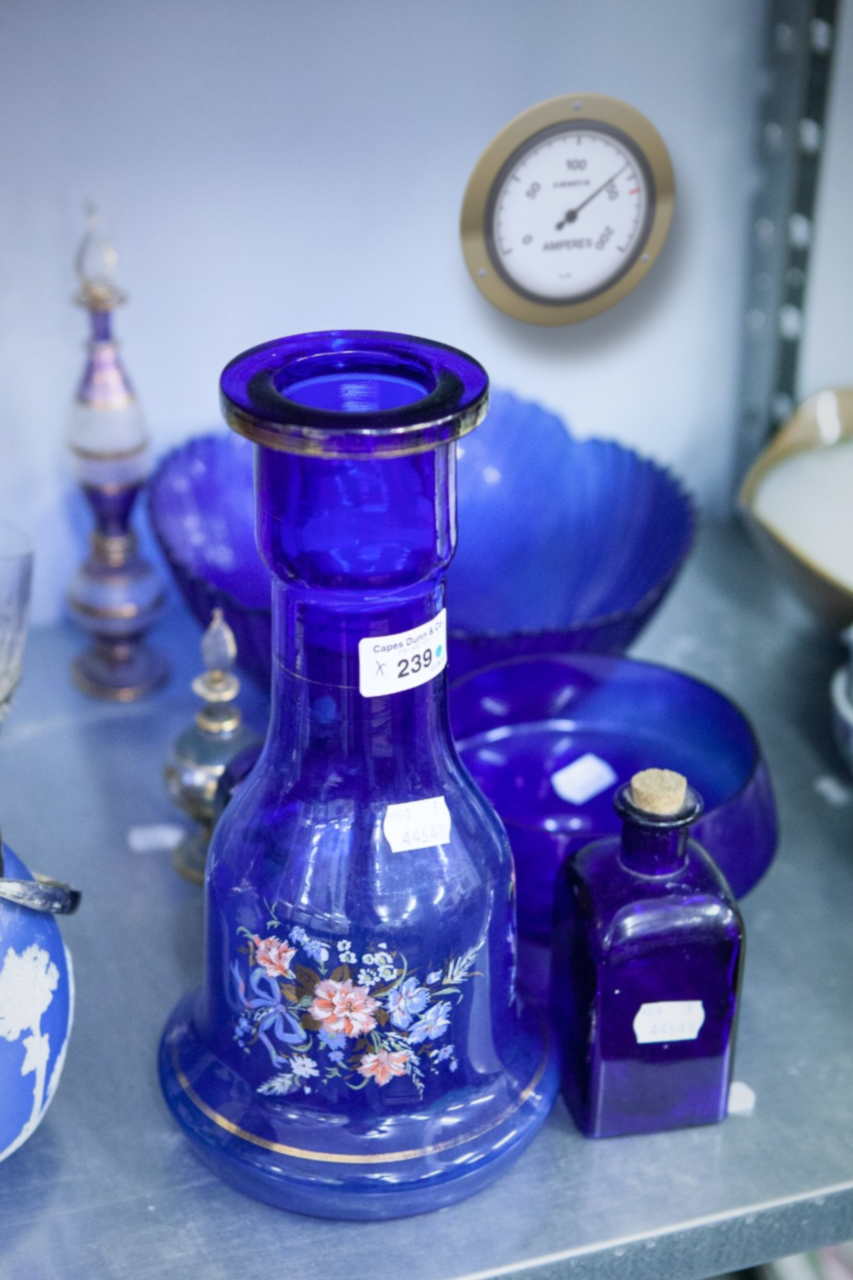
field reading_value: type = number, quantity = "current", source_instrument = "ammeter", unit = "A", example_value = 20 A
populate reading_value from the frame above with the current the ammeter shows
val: 140 A
